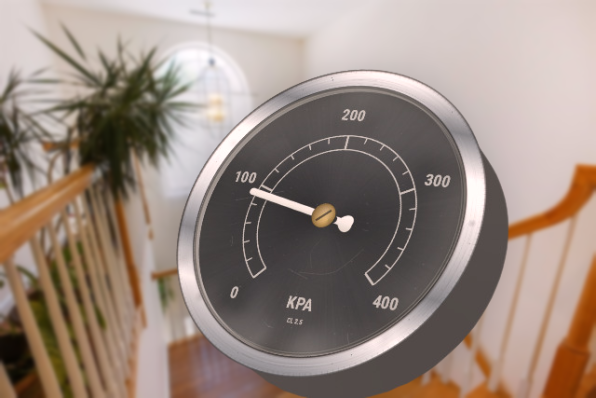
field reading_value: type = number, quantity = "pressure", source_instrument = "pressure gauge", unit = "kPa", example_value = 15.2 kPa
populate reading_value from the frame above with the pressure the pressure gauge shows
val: 90 kPa
